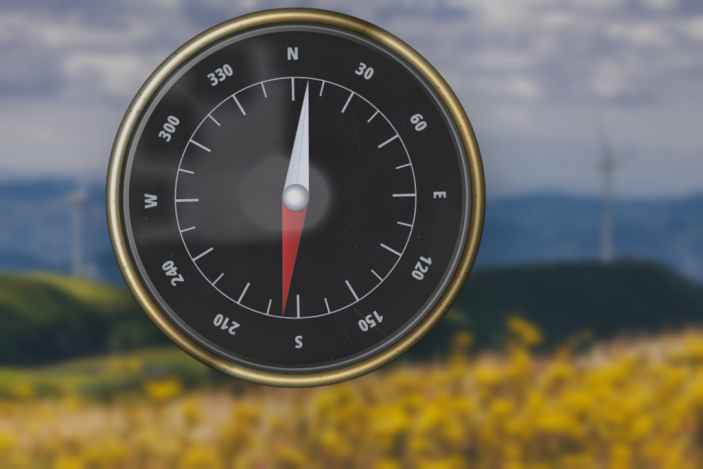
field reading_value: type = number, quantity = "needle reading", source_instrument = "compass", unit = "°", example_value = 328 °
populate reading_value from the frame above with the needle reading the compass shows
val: 187.5 °
